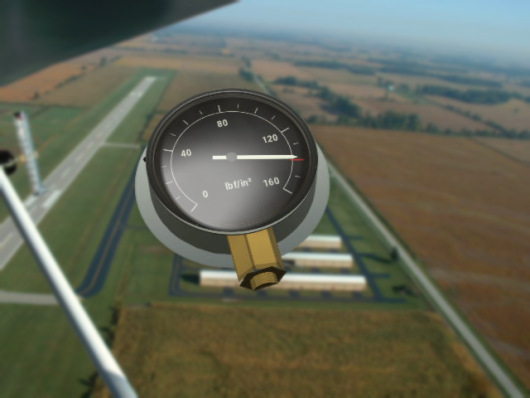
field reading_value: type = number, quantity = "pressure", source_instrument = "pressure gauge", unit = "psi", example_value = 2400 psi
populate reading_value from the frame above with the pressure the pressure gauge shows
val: 140 psi
